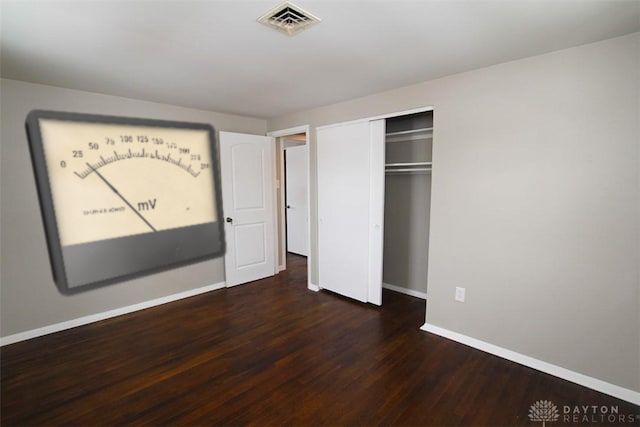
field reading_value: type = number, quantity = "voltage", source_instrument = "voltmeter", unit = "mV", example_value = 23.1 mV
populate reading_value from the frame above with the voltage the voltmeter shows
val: 25 mV
